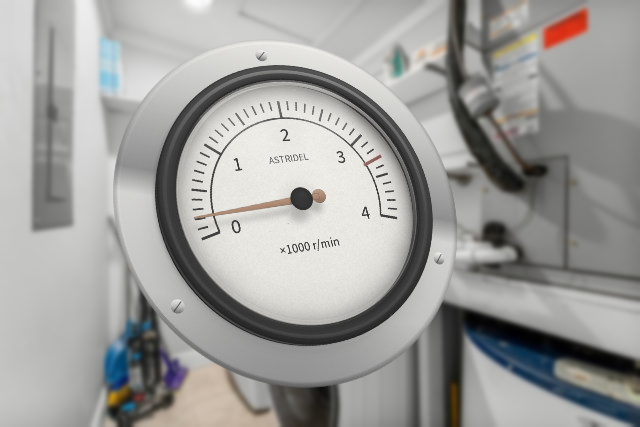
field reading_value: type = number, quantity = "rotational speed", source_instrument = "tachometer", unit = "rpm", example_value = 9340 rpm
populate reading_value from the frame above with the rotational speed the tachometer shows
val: 200 rpm
